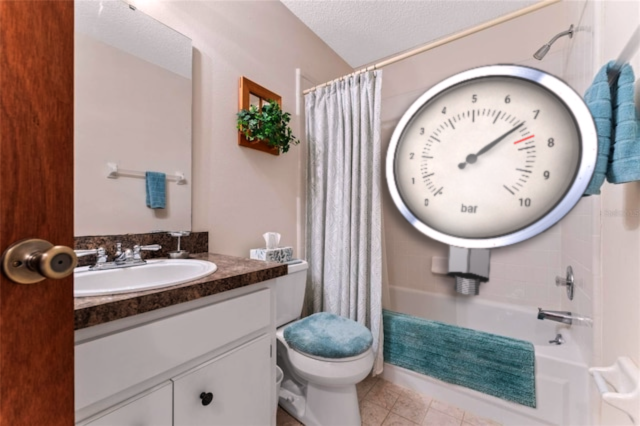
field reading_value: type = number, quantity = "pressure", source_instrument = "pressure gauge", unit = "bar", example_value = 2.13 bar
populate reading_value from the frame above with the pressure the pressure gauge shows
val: 7 bar
